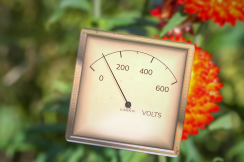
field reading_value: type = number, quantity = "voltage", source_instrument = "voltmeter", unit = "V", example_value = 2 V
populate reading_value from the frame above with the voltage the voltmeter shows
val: 100 V
